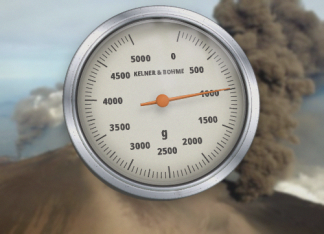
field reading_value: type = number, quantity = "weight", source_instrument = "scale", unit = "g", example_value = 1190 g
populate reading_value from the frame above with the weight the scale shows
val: 1000 g
